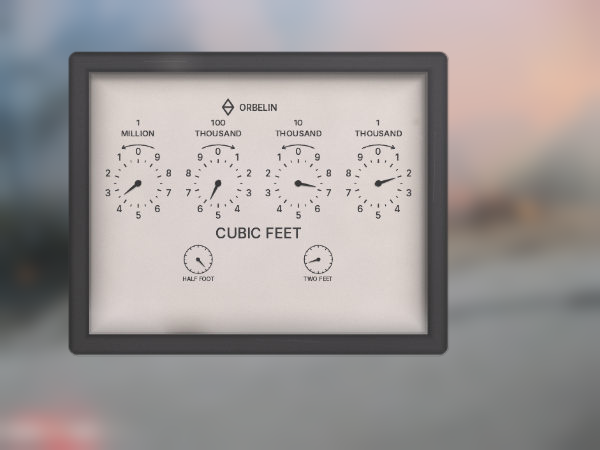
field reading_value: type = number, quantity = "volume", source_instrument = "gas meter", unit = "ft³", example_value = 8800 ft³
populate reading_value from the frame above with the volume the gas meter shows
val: 357200 ft³
